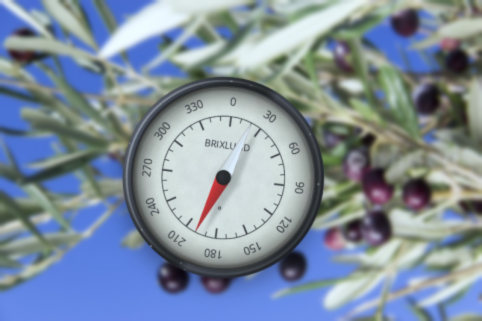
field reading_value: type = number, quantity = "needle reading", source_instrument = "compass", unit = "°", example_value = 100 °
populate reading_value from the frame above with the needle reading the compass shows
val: 200 °
